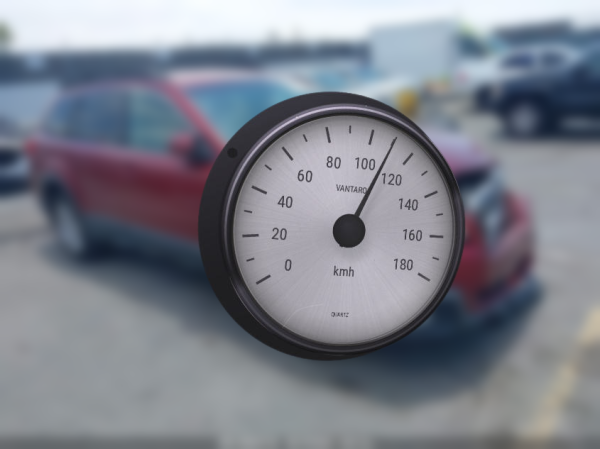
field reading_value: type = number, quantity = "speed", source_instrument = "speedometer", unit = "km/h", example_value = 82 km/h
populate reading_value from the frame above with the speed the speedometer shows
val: 110 km/h
